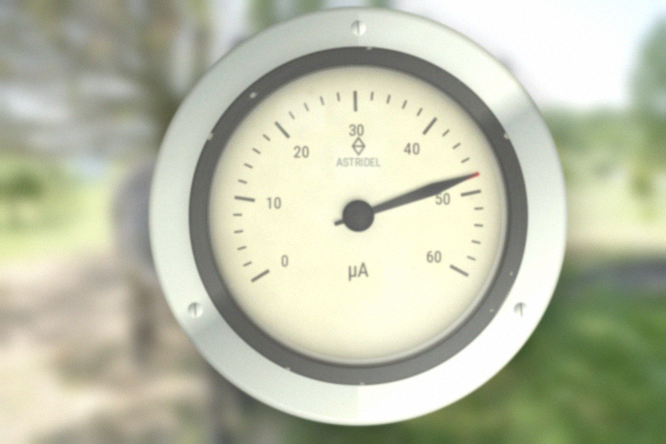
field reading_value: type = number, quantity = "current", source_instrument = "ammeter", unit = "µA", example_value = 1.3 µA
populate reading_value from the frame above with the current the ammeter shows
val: 48 µA
